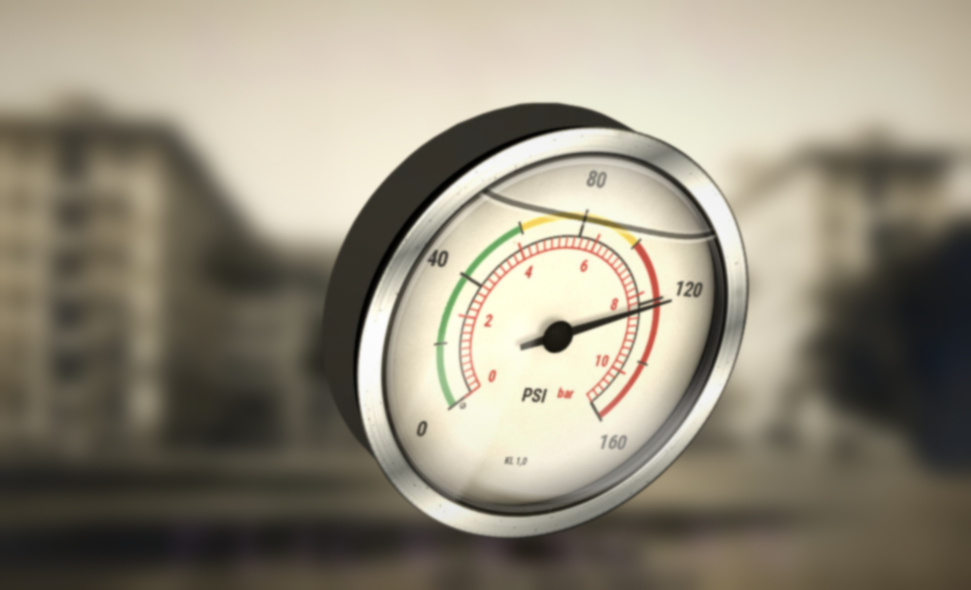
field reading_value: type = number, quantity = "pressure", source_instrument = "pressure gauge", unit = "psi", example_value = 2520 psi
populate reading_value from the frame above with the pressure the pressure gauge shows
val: 120 psi
